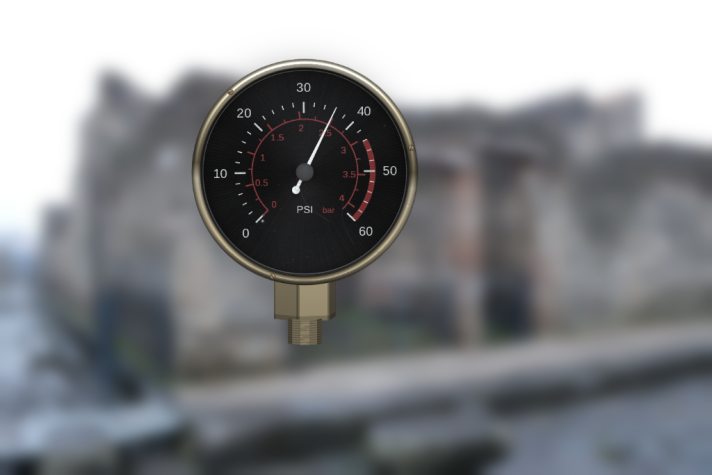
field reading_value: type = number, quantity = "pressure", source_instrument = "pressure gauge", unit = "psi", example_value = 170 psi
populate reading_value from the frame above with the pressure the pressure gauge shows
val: 36 psi
